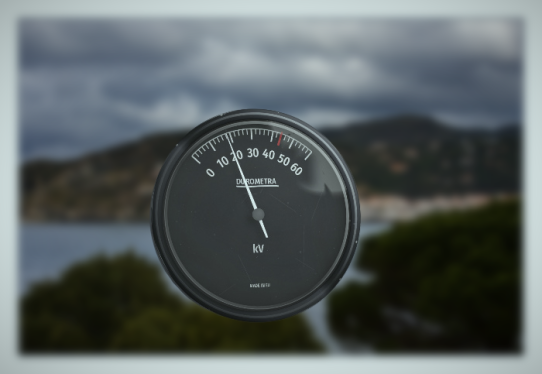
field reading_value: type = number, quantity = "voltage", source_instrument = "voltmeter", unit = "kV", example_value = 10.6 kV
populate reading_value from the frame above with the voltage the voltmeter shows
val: 18 kV
